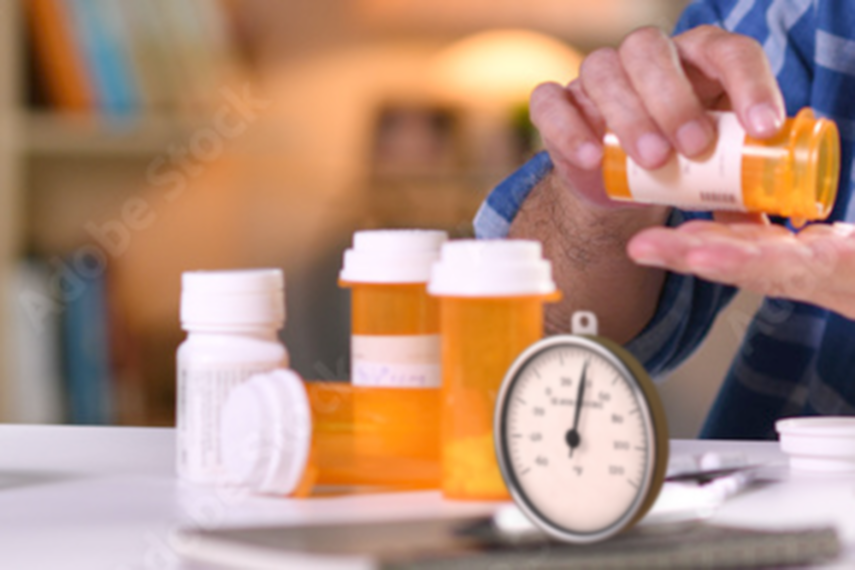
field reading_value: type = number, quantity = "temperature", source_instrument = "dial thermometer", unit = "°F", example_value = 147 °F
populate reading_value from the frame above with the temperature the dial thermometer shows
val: 40 °F
